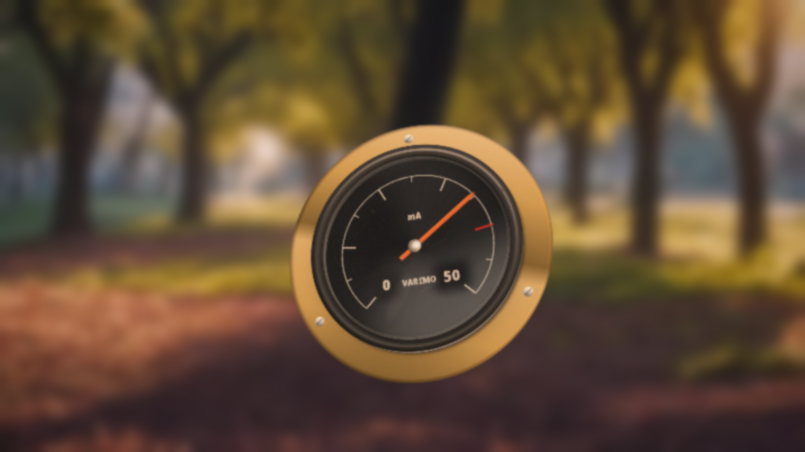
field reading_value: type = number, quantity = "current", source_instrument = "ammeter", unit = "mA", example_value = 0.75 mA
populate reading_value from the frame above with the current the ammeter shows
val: 35 mA
